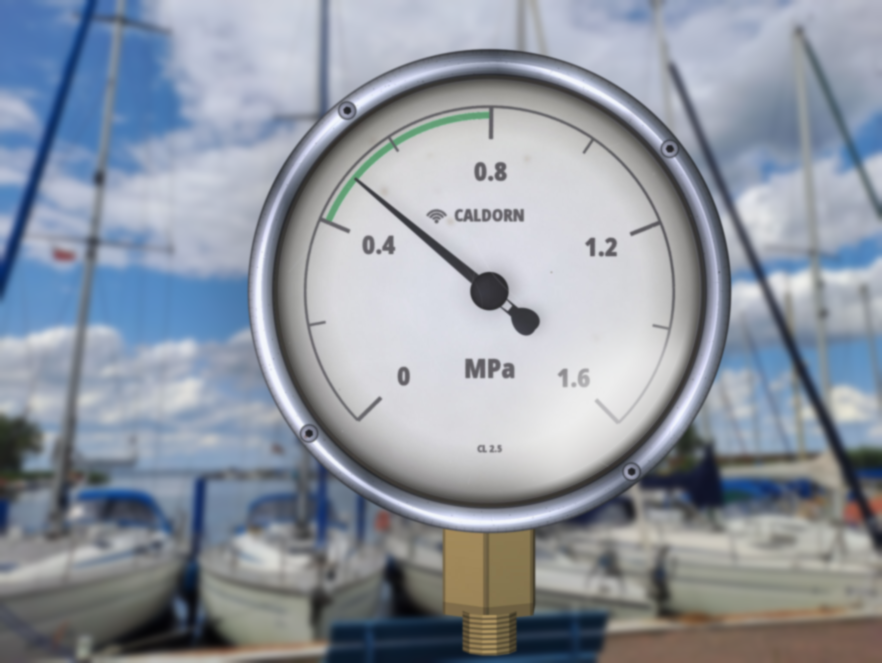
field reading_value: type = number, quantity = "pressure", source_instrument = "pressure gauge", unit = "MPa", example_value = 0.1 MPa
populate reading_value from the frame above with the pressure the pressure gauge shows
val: 0.5 MPa
